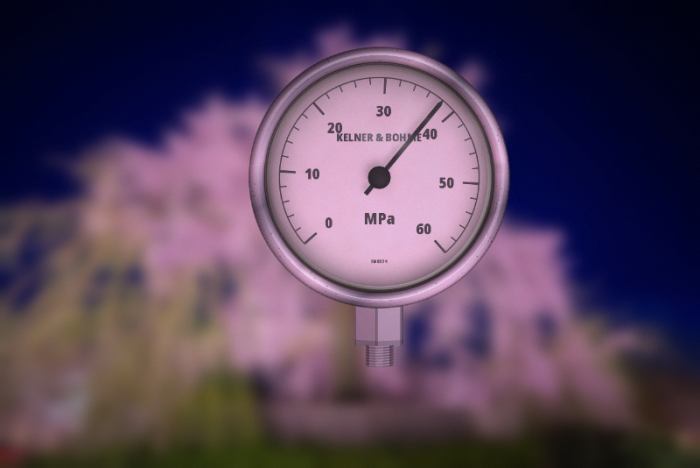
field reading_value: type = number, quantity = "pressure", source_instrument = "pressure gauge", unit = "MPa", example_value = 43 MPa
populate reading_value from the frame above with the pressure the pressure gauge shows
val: 38 MPa
